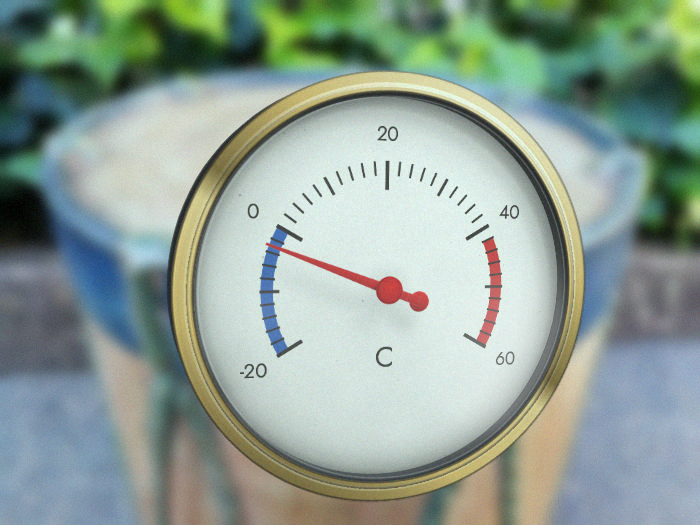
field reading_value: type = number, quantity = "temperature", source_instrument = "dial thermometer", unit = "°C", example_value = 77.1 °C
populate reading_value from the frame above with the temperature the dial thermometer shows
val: -3 °C
